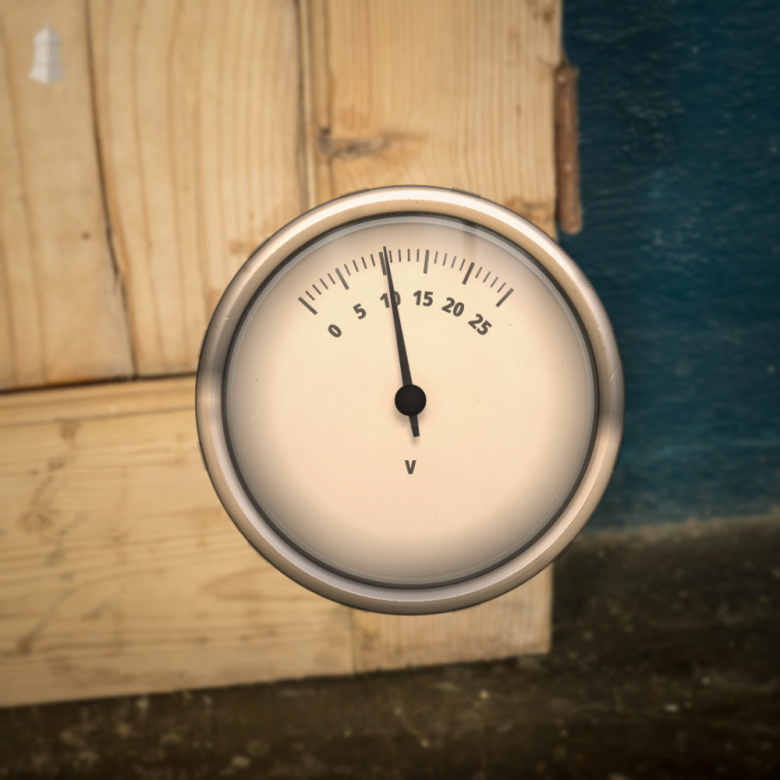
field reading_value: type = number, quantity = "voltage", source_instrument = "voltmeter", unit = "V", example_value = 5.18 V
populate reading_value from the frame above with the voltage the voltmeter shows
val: 10.5 V
